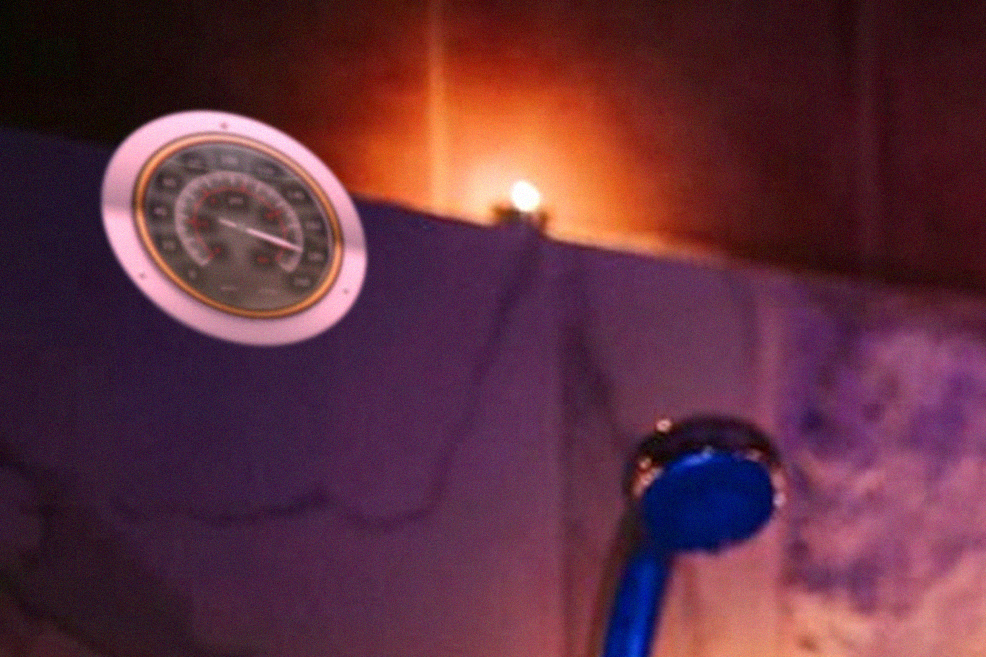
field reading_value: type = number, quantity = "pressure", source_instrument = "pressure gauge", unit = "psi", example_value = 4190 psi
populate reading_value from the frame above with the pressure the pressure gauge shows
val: 180 psi
